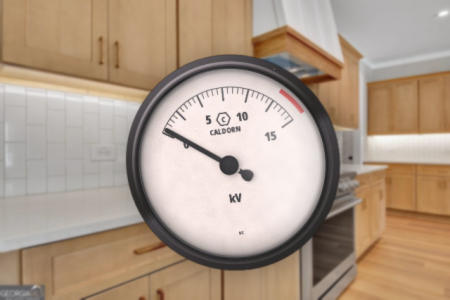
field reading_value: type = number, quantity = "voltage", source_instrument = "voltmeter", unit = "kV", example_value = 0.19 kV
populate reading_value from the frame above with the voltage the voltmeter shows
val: 0.5 kV
